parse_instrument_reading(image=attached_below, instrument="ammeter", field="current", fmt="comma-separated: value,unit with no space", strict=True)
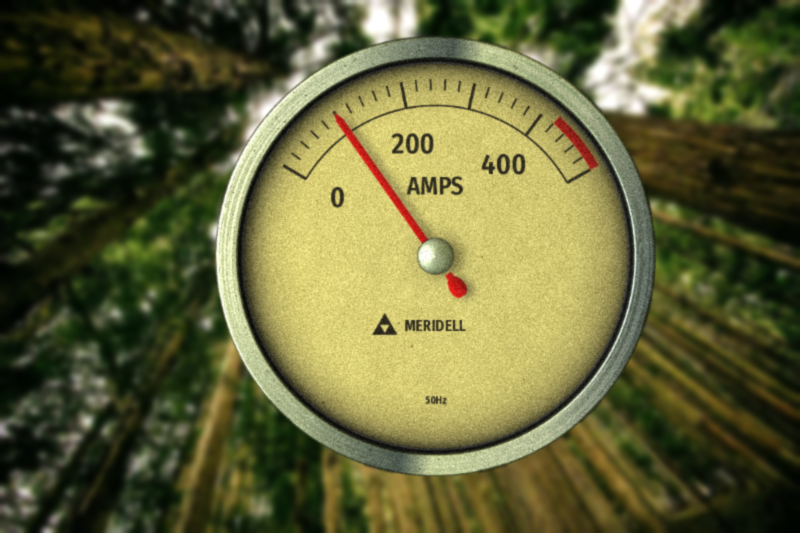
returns 100,A
